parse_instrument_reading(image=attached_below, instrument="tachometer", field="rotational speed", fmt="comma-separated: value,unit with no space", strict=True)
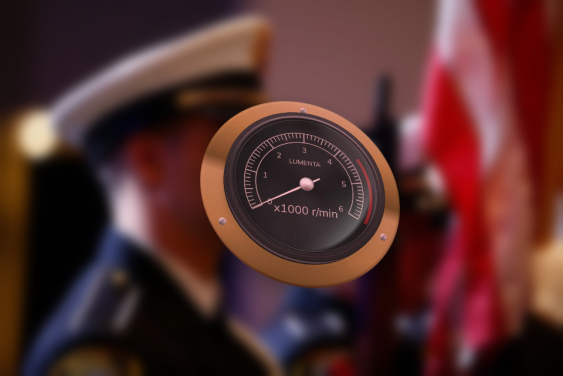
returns 0,rpm
